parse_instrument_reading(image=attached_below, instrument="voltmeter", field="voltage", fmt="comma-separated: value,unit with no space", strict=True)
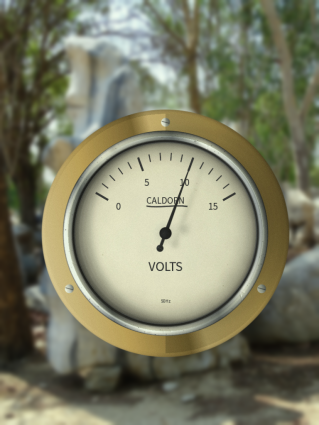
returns 10,V
